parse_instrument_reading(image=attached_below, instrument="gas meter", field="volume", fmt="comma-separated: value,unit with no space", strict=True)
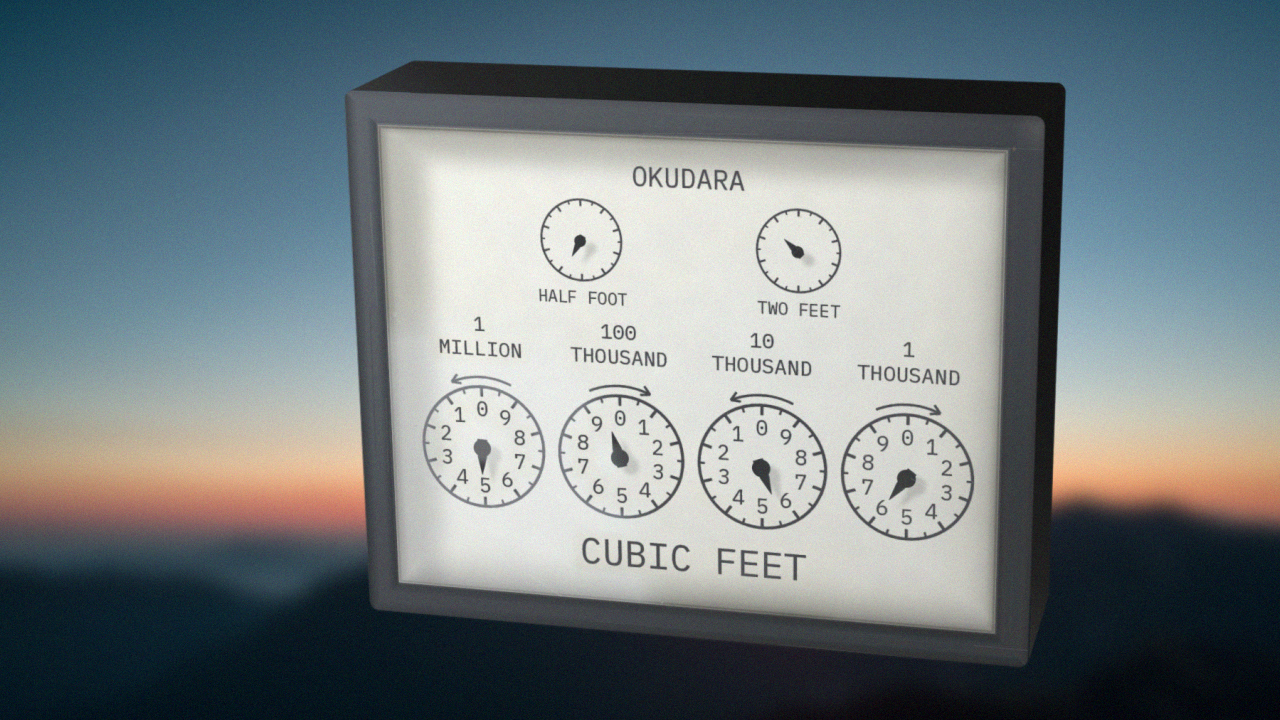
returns 495600,ft³
